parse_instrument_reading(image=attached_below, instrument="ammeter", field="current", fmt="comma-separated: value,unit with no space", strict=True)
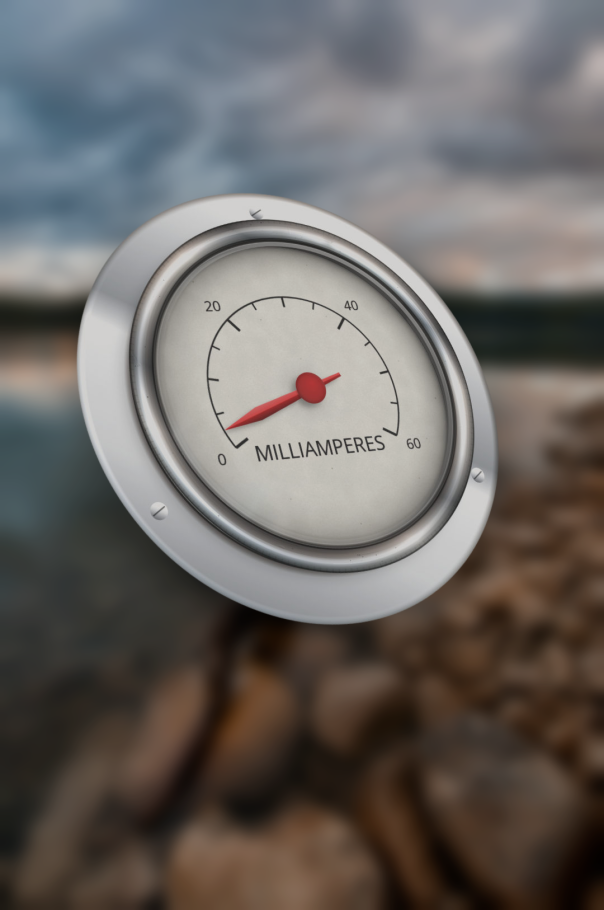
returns 2.5,mA
